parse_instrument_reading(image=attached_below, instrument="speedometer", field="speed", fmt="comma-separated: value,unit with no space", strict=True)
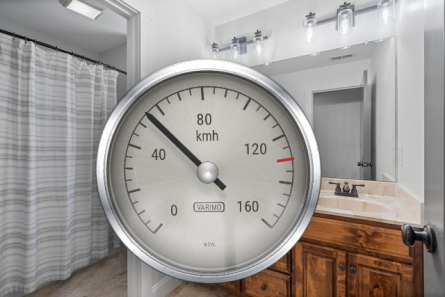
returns 55,km/h
